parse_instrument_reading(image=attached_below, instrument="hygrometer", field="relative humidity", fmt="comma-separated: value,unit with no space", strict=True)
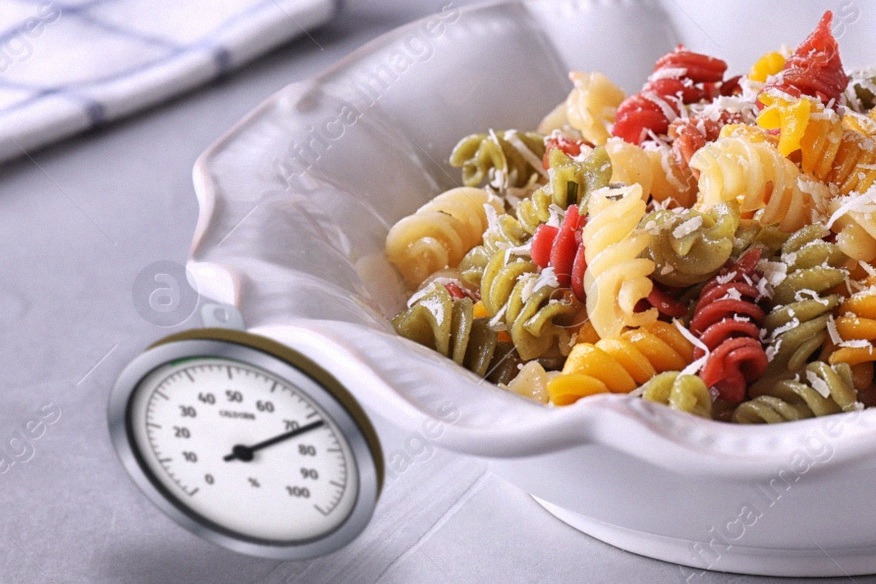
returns 72,%
